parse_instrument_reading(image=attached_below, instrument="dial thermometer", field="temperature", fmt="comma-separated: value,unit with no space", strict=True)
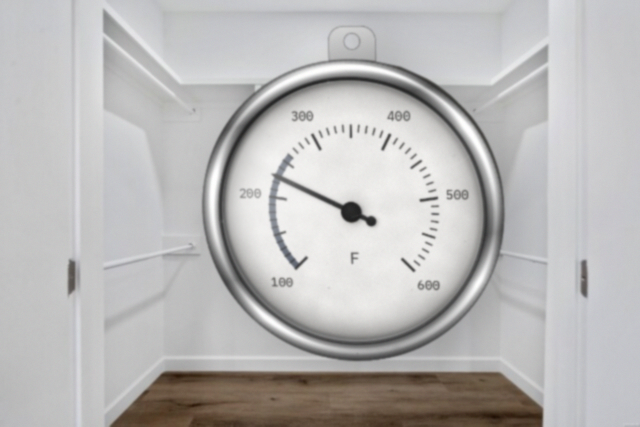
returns 230,°F
